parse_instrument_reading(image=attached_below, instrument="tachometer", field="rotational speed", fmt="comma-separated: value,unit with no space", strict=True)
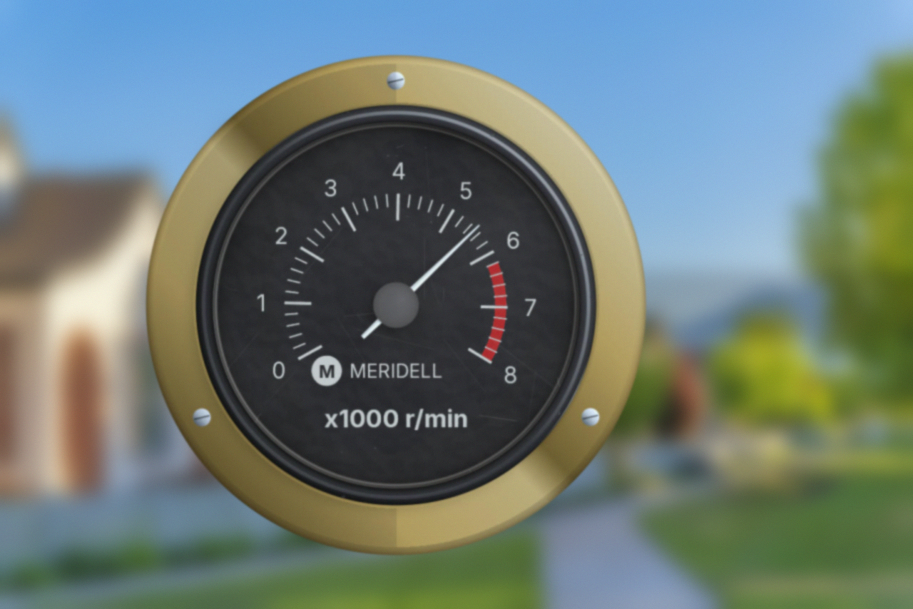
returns 5500,rpm
